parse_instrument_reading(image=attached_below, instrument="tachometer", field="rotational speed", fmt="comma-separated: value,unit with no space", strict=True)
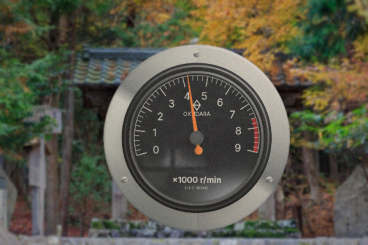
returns 4200,rpm
